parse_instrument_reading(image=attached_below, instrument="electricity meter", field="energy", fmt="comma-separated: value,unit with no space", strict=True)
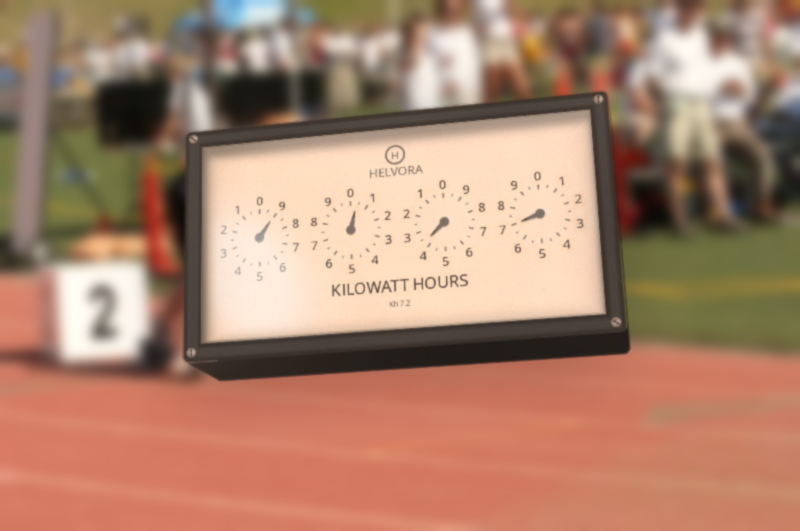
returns 9037,kWh
